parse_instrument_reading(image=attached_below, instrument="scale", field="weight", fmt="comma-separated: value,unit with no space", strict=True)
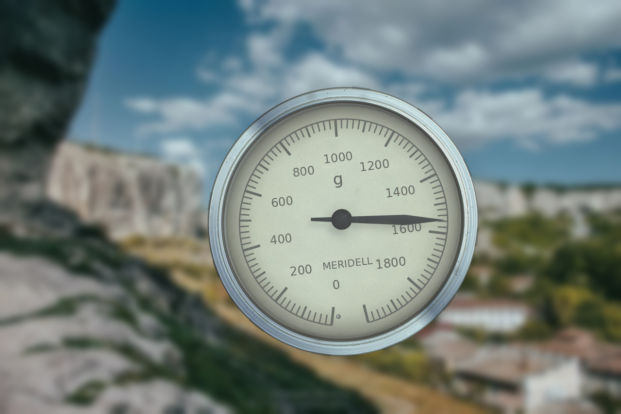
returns 1560,g
